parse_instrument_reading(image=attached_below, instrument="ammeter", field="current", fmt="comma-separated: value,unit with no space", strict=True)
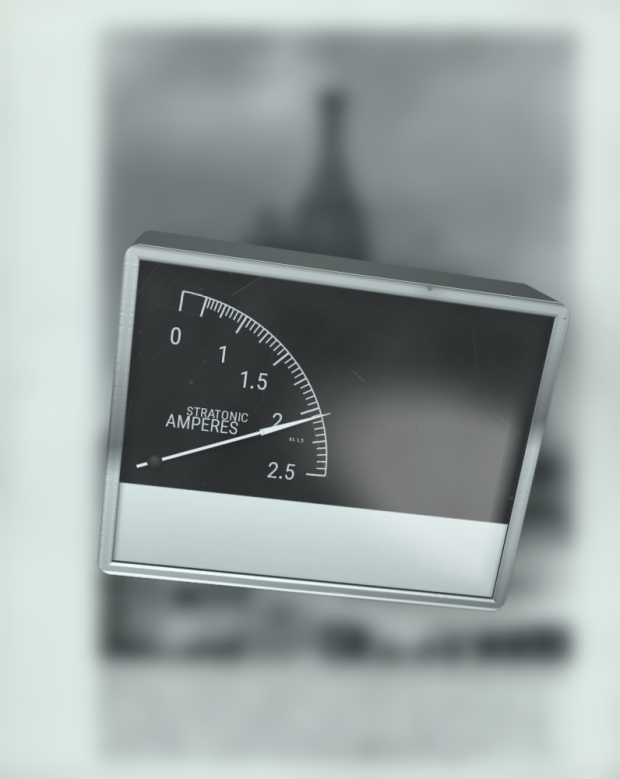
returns 2.05,A
